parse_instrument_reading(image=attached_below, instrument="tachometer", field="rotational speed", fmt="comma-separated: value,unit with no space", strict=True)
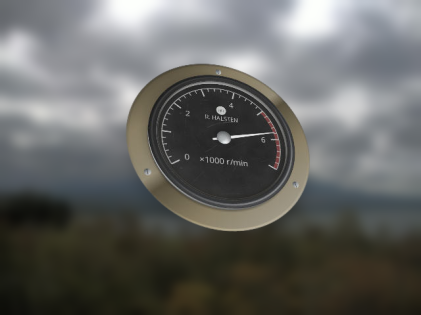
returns 5800,rpm
